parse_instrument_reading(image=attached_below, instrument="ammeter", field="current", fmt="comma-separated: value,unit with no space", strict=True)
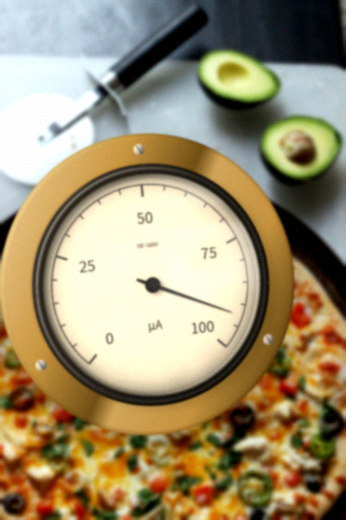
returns 92.5,µA
